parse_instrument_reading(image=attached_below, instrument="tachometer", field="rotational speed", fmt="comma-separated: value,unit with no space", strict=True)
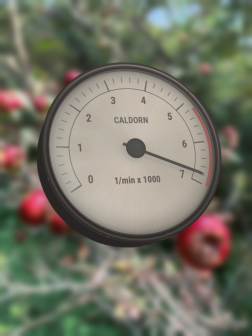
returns 6800,rpm
